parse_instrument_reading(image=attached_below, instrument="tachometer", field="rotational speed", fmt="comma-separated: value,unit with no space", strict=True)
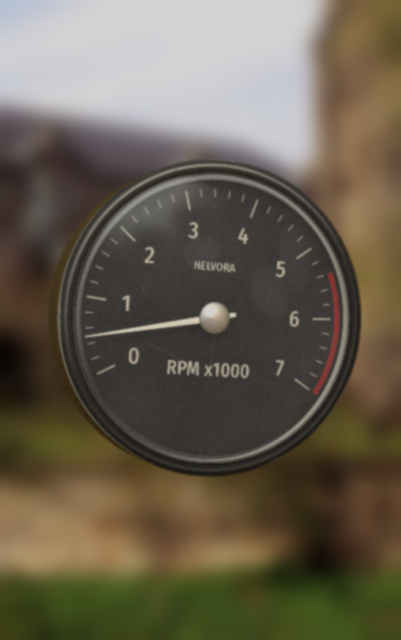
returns 500,rpm
